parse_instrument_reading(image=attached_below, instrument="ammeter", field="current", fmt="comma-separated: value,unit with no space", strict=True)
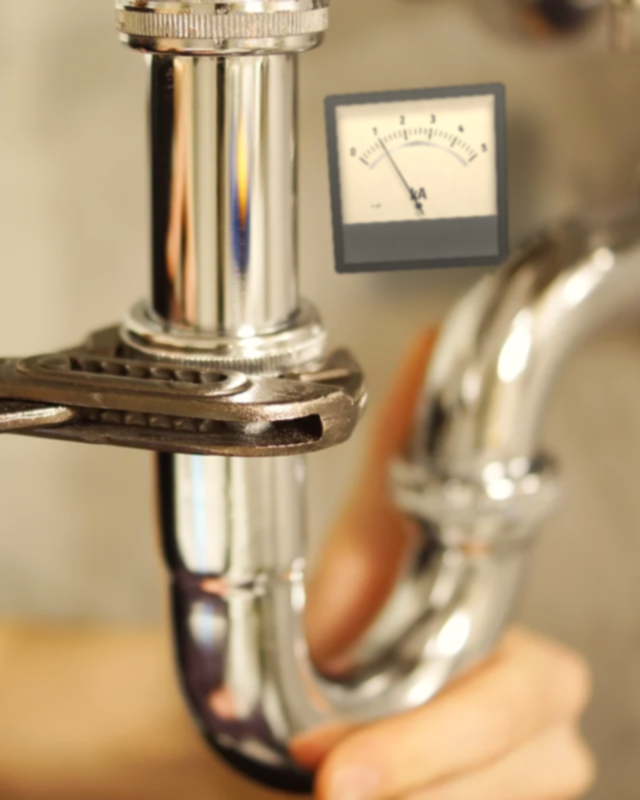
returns 1,kA
